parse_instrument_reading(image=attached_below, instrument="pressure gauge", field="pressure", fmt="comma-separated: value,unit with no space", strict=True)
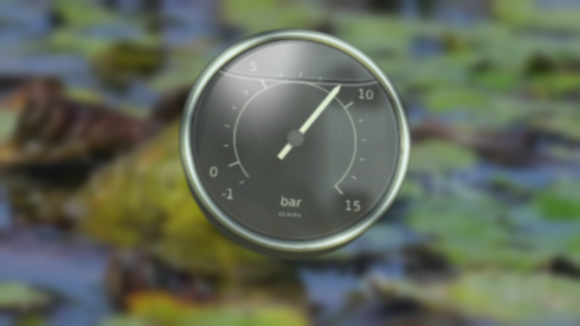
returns 9,bar
